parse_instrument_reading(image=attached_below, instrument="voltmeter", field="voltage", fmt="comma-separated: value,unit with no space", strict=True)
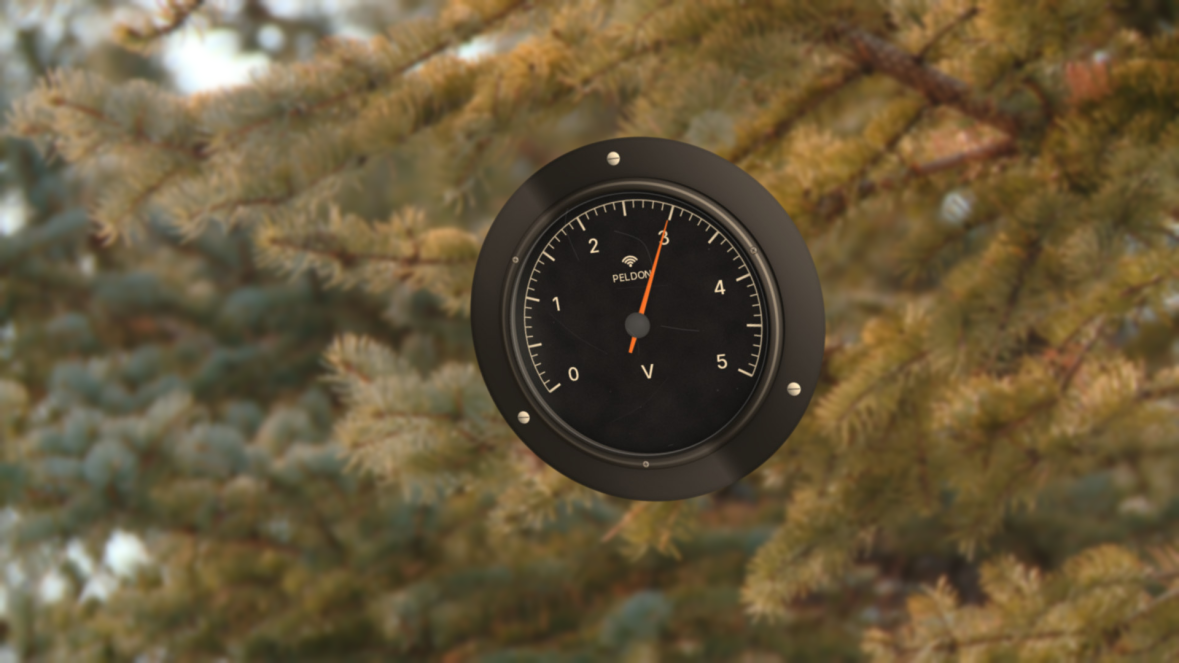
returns 3,V
